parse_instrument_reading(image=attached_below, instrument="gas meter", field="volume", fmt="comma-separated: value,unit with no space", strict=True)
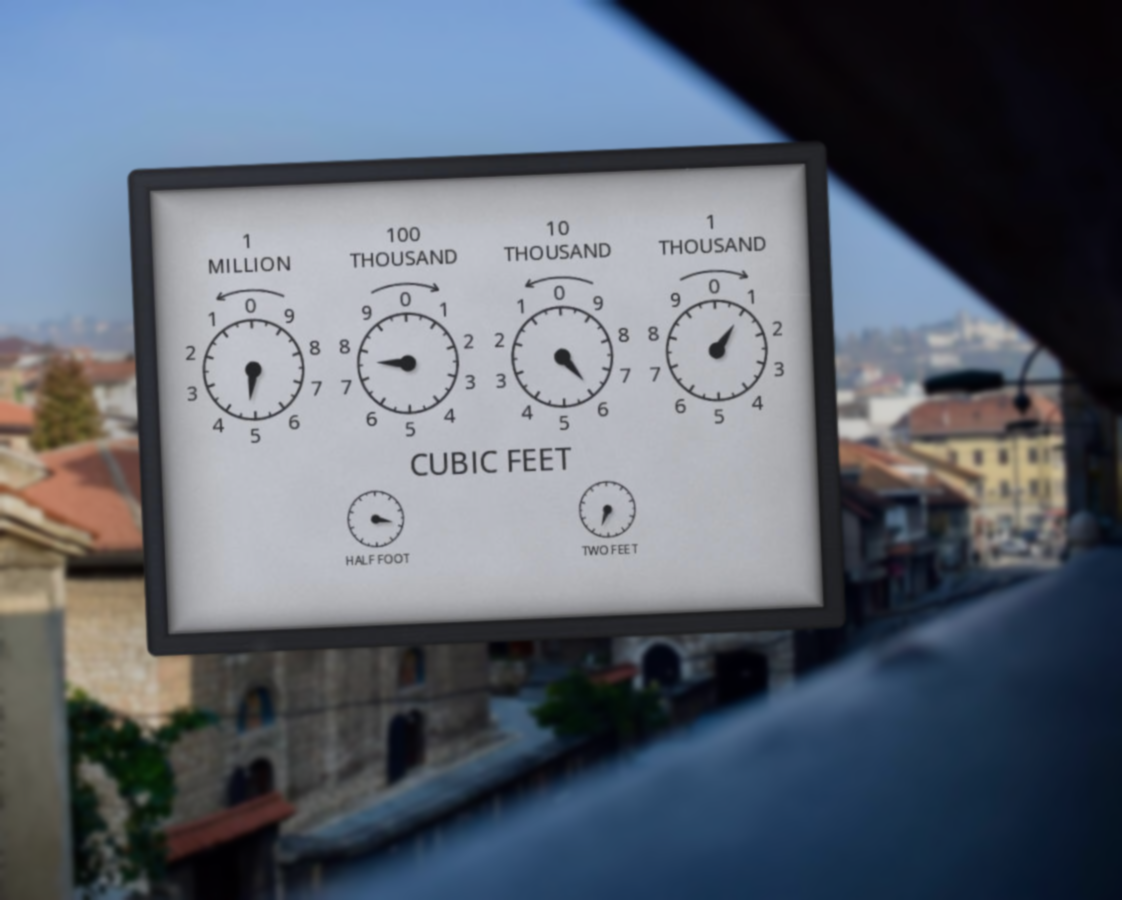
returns 476100,ft³
